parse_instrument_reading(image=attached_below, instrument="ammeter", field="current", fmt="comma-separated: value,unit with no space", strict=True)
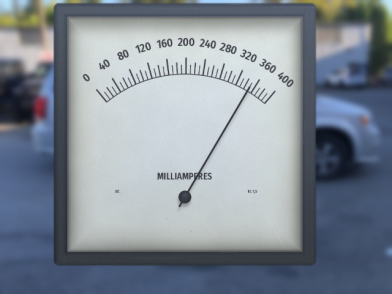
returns 350,mA
